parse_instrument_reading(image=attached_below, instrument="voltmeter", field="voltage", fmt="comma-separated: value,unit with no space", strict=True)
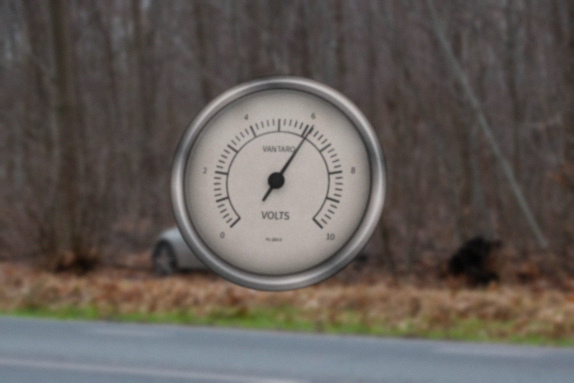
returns 6.2,V
